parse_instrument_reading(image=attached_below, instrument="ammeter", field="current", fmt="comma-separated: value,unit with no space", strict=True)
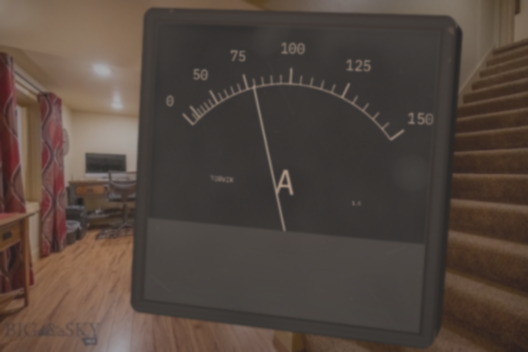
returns 80,A
